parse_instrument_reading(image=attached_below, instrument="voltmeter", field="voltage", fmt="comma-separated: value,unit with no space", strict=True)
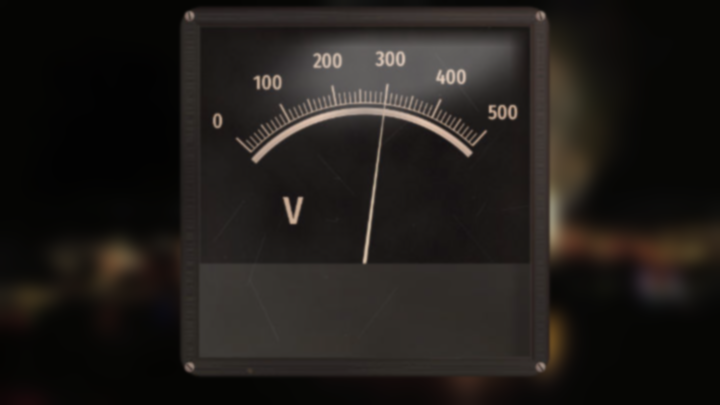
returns 300,V
